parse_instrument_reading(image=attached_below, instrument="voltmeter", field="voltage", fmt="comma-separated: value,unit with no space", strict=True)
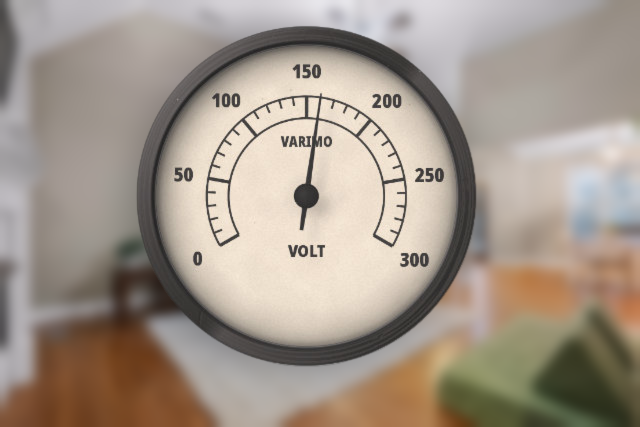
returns 160,V
